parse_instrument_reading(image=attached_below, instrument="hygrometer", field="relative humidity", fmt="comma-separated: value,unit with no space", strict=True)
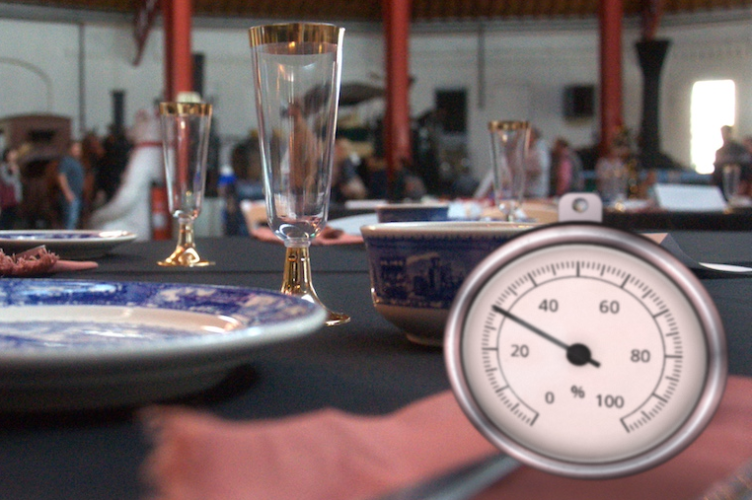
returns 30,%
